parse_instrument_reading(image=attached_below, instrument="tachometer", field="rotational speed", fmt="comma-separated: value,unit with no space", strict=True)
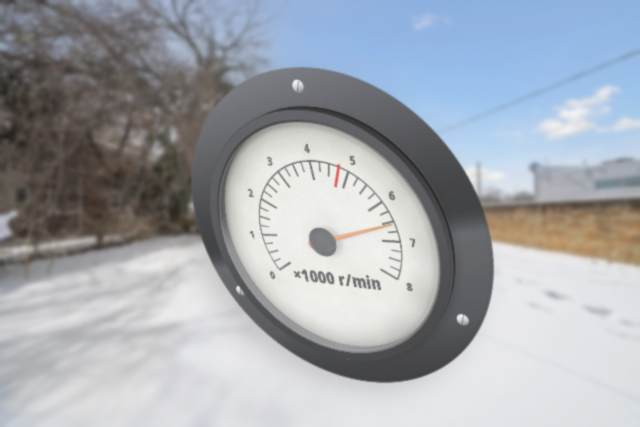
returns 6500,rpm
